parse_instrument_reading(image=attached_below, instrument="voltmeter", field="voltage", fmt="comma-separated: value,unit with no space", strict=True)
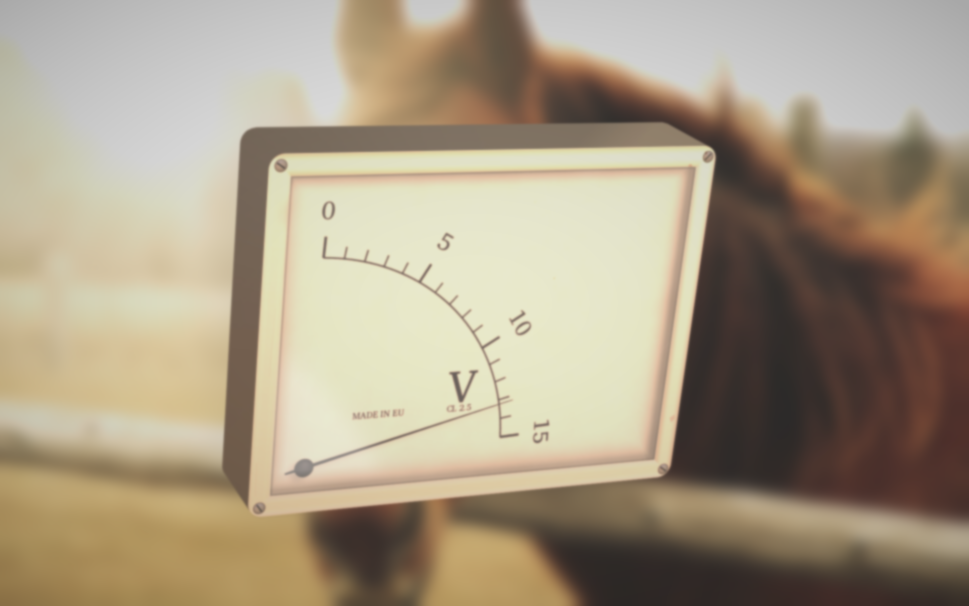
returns 13,V
